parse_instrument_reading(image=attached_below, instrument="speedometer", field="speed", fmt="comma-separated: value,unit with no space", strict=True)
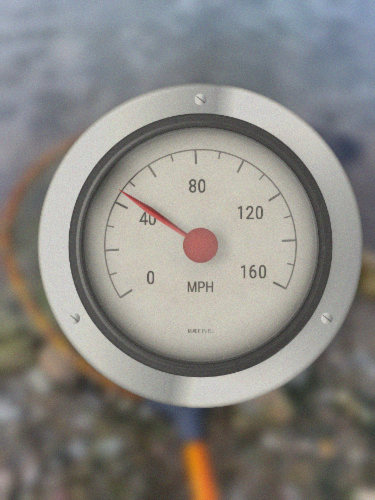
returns 45,mph
